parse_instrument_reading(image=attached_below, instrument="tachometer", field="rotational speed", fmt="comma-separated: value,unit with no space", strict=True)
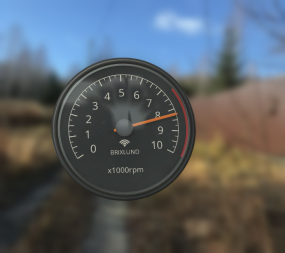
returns 8250,rpm
